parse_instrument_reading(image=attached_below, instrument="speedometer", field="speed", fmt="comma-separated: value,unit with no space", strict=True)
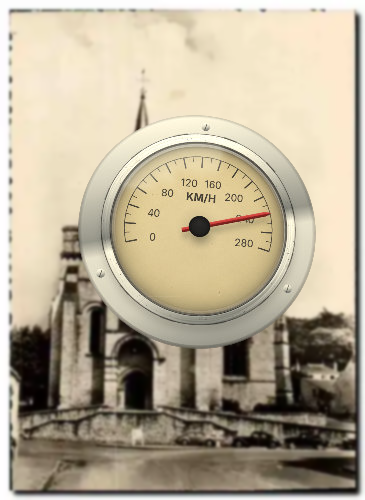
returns 240,km/h
